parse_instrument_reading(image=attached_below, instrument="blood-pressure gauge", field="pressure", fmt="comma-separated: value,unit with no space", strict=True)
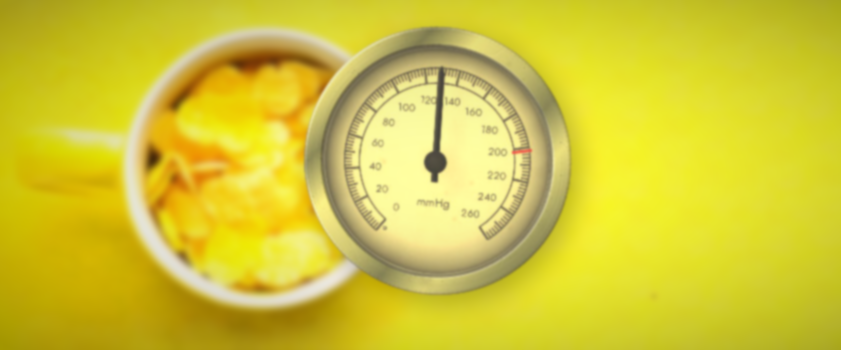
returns 130,mmHg
